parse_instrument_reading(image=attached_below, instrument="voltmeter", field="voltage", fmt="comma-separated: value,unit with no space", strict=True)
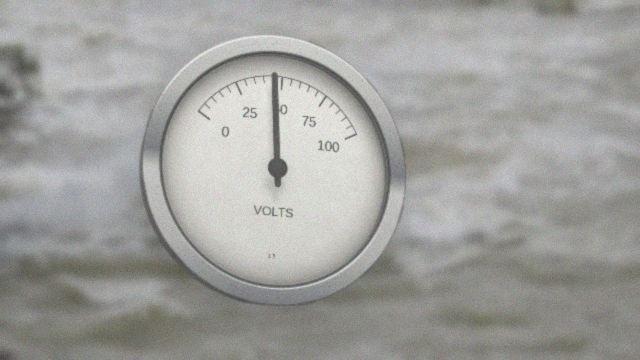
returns 45,V
